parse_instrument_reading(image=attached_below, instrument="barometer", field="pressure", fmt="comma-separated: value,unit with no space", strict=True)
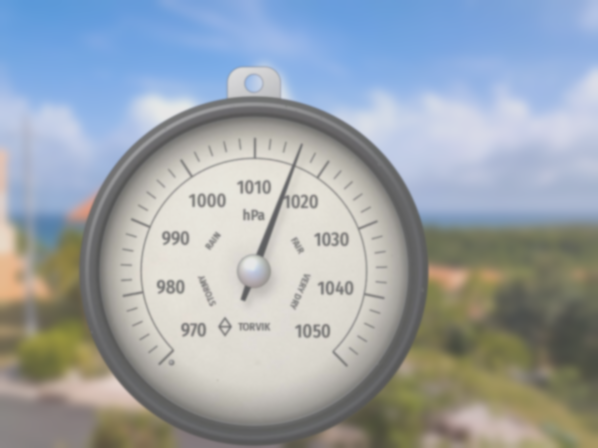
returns 1016,hPa
